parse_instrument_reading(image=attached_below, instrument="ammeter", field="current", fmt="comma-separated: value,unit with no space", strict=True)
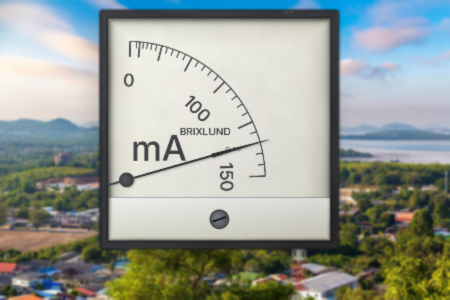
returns 135,mA
